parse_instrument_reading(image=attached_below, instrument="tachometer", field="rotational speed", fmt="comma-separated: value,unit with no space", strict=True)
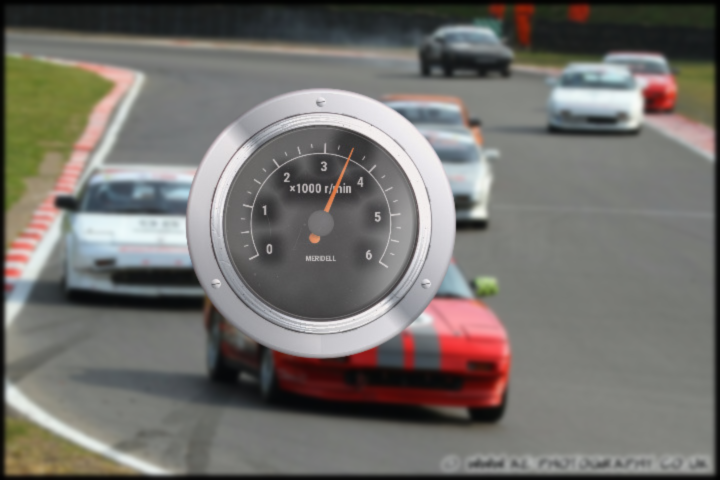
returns 3500,rpm
